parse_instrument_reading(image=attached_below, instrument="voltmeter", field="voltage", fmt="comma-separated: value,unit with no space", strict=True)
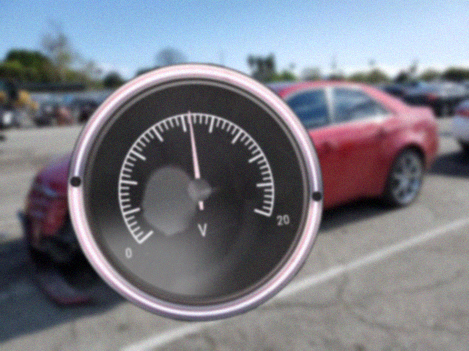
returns 10.4,V
